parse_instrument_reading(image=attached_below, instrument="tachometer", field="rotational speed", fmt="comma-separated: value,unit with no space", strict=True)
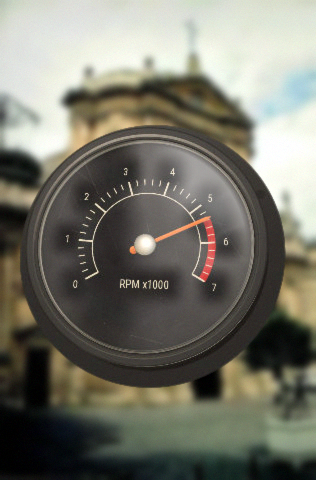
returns 5400,rpm
